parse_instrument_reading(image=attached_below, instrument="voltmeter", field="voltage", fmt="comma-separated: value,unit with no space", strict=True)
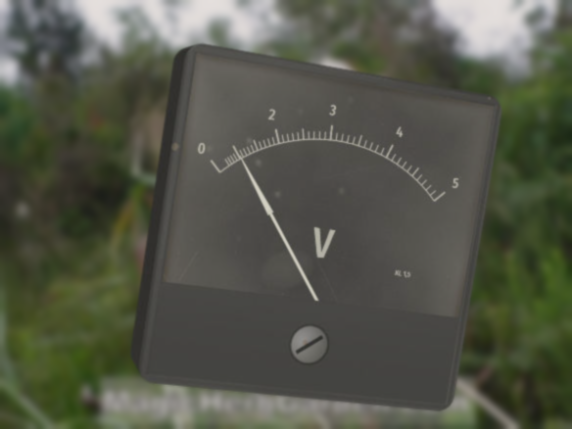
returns 1,V
